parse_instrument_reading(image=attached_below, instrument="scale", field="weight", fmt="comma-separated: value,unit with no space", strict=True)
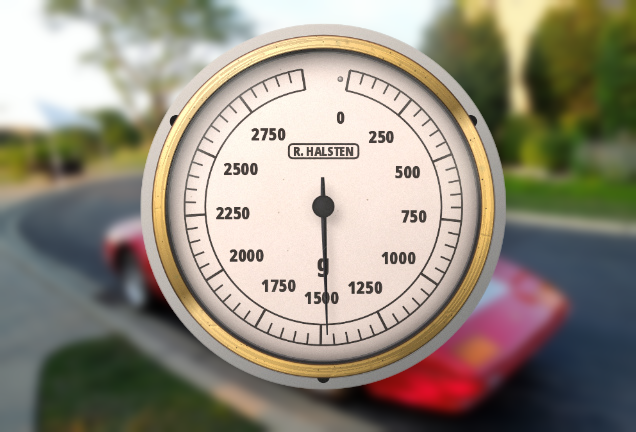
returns 1475,g
